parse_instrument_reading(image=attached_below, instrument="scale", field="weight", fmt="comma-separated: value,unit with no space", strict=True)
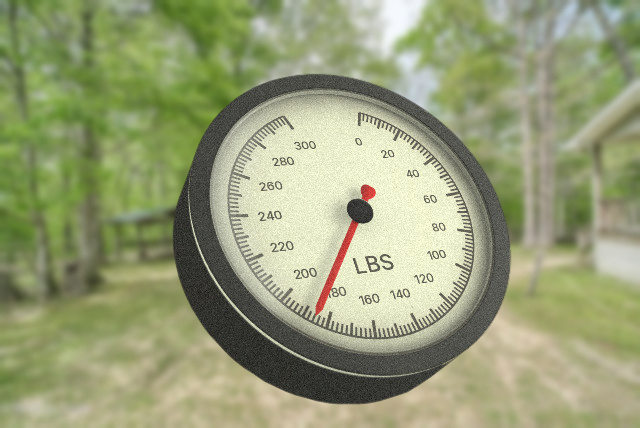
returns 186,lb
